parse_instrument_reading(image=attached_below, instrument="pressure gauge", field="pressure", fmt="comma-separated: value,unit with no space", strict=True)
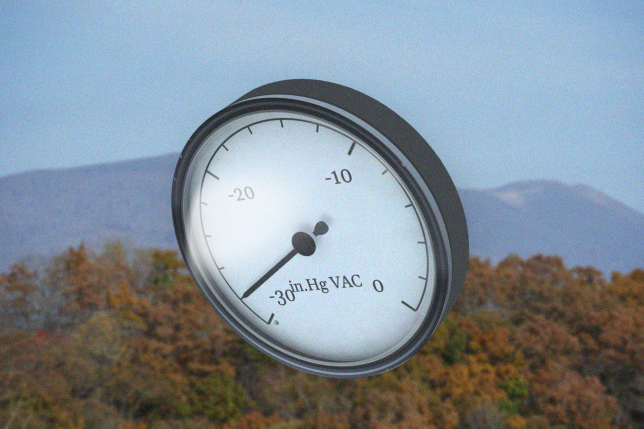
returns -28,inHg
